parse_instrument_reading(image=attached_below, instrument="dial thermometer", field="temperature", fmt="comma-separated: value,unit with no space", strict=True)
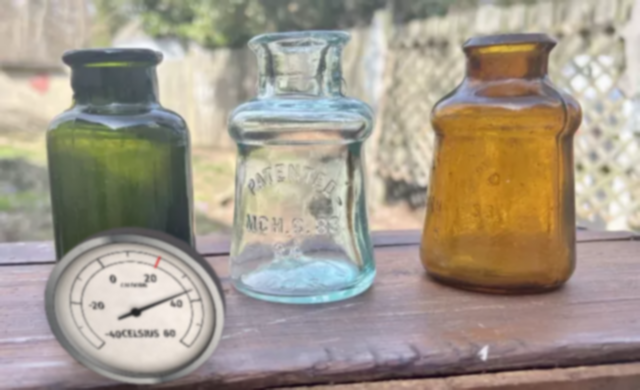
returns 35,°C
